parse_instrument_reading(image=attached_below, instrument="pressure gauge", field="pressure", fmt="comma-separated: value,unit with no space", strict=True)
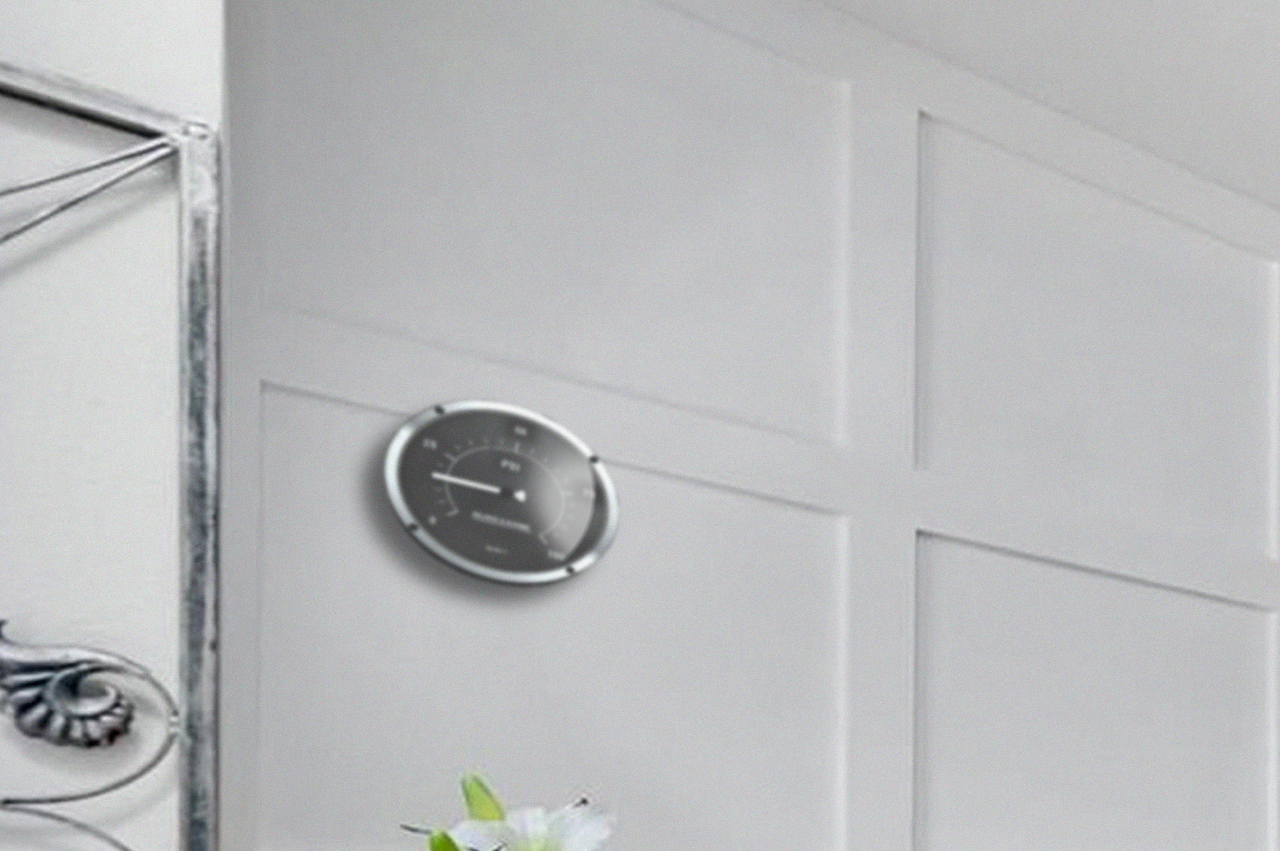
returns 15,psi
